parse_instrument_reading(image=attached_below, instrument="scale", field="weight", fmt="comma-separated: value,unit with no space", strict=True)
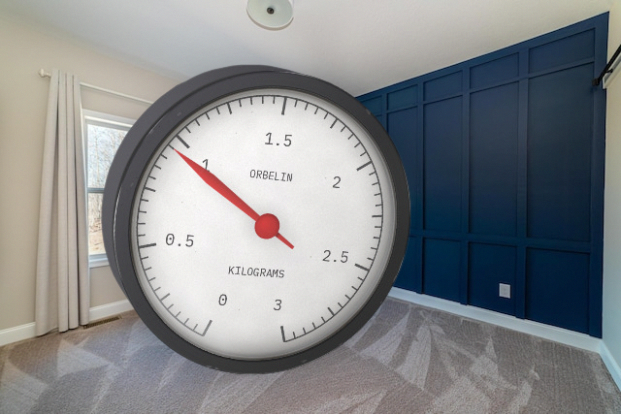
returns 0.95,kg
